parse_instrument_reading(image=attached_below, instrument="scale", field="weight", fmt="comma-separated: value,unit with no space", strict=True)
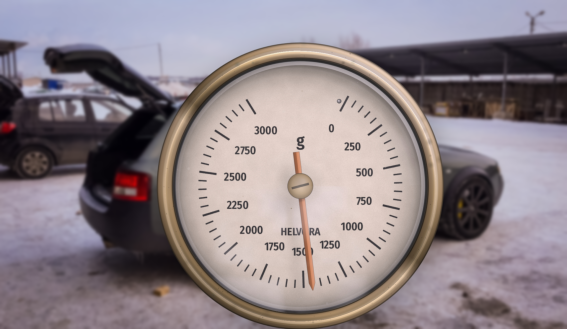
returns 1450,g
